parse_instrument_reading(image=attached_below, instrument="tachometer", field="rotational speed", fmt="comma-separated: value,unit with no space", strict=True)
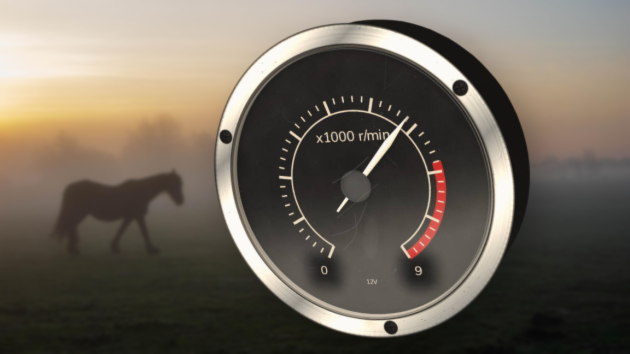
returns 5800,rpm
